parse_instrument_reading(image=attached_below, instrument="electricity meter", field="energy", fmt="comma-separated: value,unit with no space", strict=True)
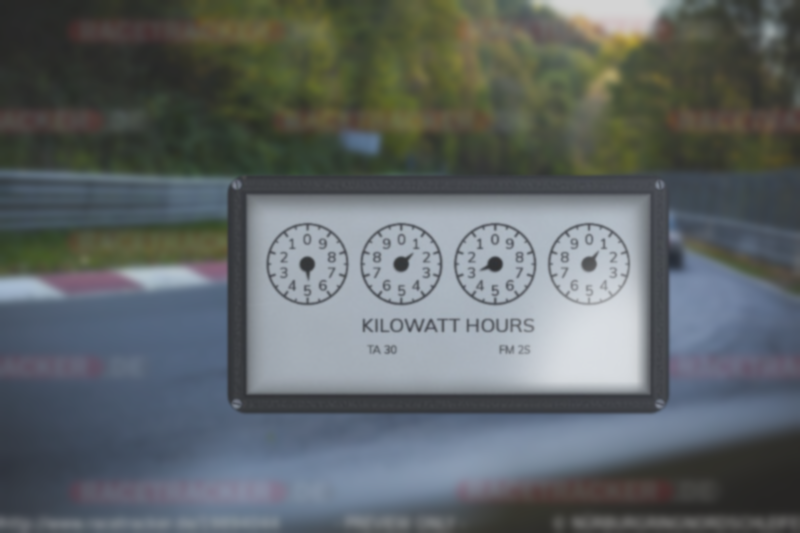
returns 5131,kWh
